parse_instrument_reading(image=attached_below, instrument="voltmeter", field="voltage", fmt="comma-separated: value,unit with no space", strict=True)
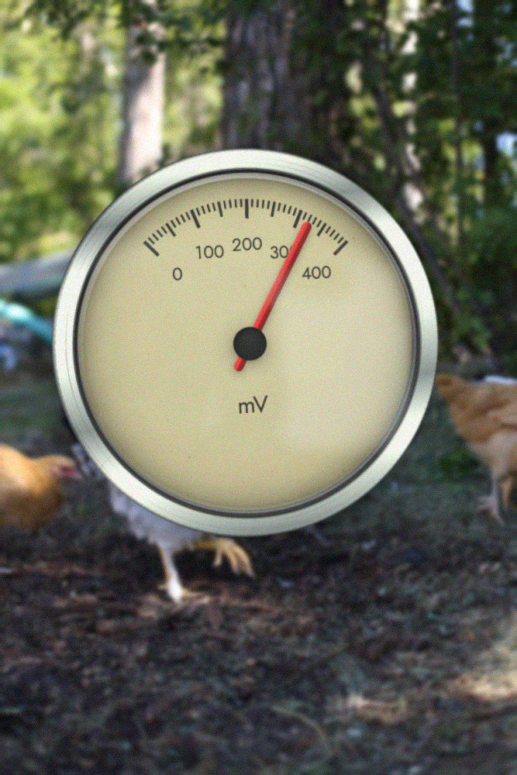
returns 320,mV
